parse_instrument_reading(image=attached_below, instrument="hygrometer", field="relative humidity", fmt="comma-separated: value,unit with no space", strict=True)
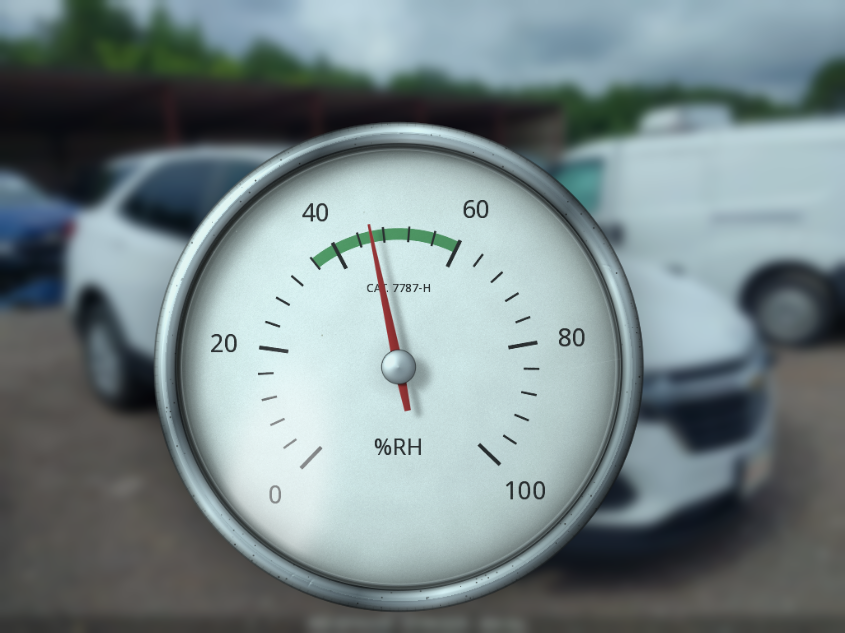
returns 46,%
